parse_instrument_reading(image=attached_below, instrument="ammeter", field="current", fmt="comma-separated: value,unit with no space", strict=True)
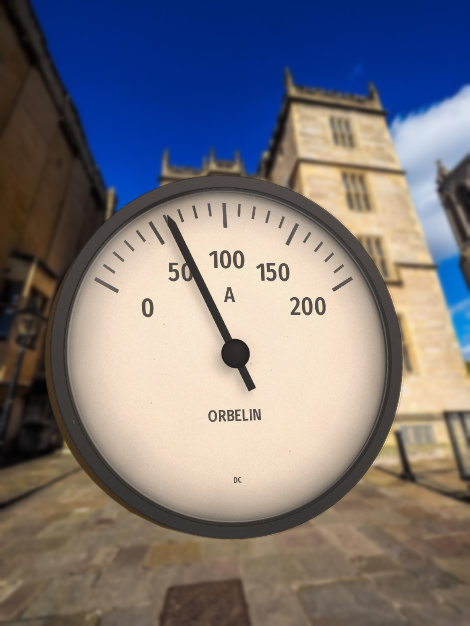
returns 60,A
